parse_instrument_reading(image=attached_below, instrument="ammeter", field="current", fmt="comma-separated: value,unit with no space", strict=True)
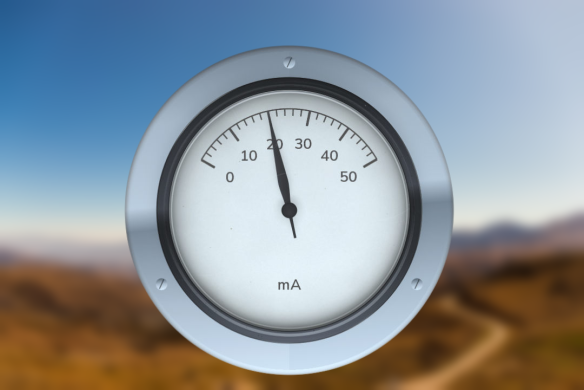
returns 20,mA
